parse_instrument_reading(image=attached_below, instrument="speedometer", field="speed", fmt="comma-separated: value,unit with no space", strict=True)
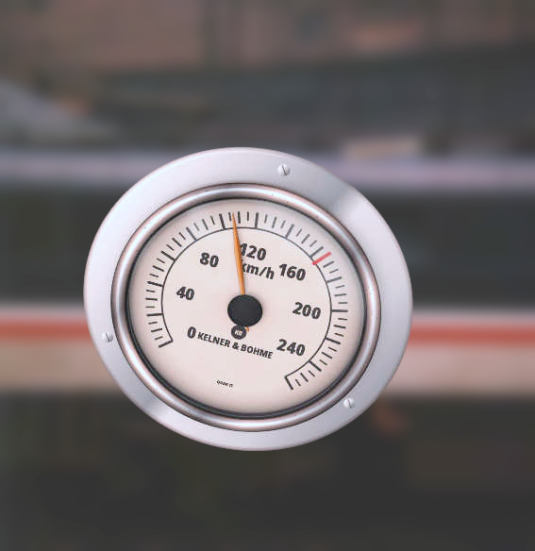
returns 107.5,km/h
